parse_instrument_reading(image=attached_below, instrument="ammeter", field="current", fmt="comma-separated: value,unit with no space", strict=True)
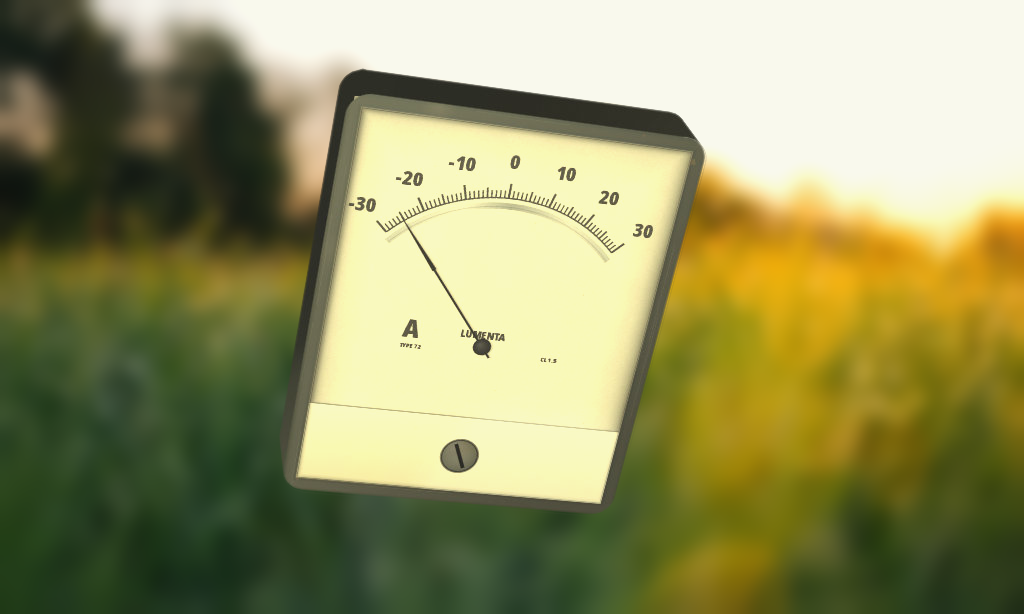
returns -25,A
